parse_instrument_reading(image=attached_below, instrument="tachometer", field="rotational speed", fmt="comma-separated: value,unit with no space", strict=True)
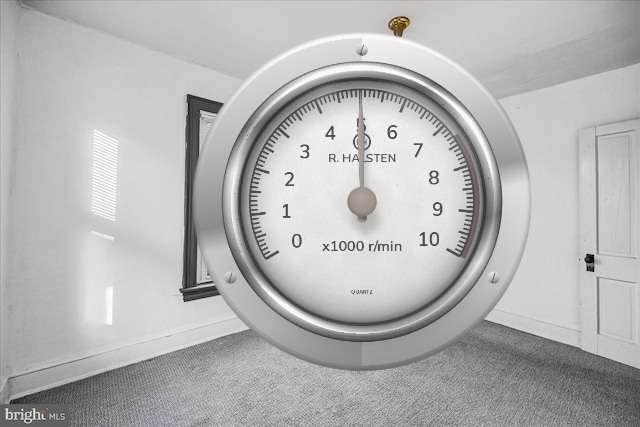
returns 5000,rpm
